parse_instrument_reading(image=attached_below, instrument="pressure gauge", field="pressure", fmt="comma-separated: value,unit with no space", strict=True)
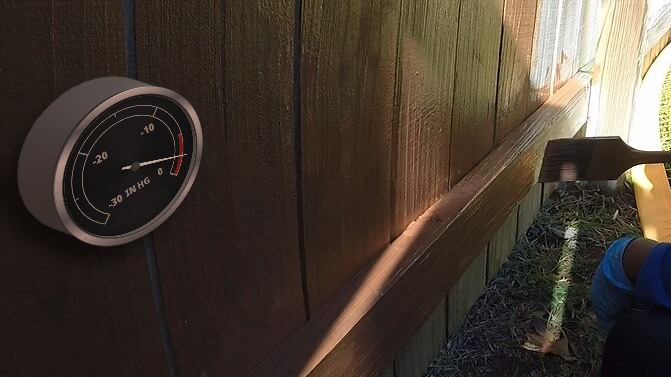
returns -2.5,inHg
